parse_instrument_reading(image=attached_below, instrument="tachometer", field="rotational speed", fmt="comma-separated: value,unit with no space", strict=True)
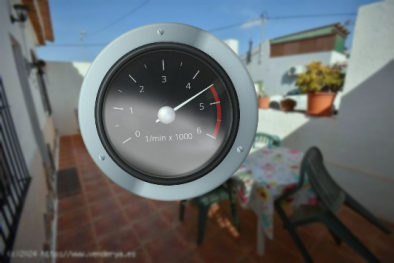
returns 4500,rpm
